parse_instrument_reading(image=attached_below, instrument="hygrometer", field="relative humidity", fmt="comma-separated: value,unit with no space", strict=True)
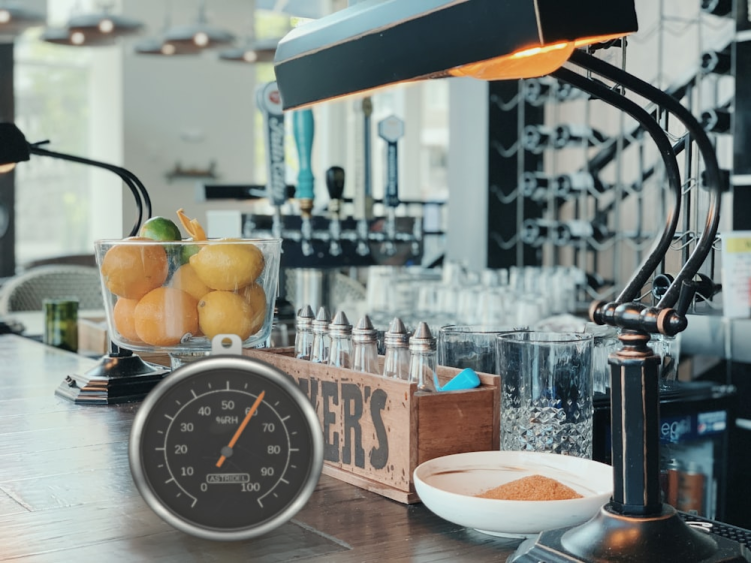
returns 60,%
